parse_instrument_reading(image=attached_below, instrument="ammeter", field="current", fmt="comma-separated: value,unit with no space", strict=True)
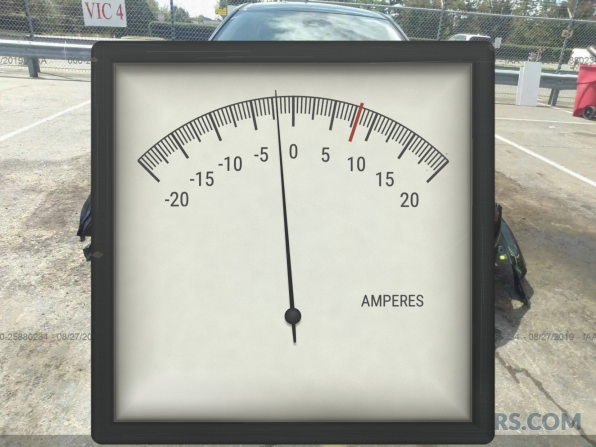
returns -2,A
